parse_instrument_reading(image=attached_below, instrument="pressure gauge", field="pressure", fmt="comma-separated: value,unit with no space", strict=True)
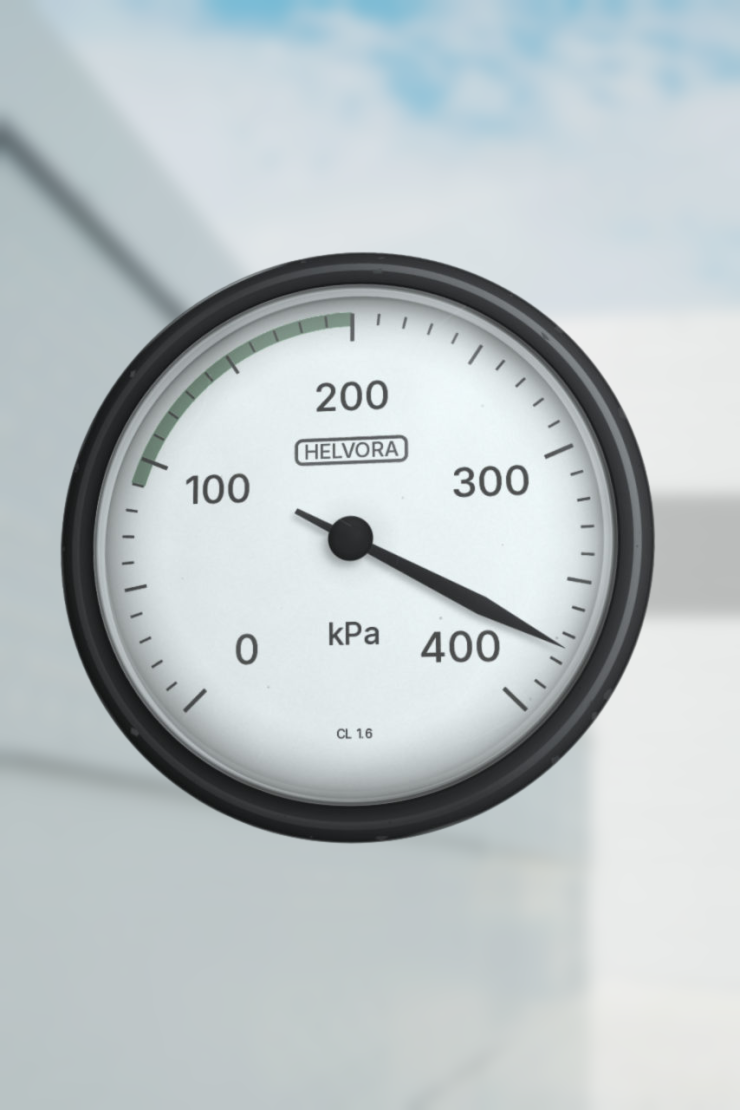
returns 375,kPa
